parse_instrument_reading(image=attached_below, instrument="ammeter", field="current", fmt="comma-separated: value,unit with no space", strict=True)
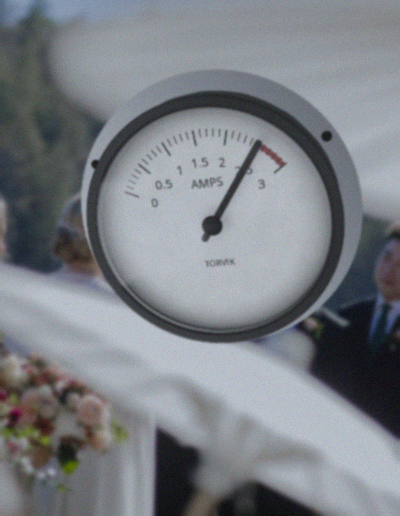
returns 2.5,A
